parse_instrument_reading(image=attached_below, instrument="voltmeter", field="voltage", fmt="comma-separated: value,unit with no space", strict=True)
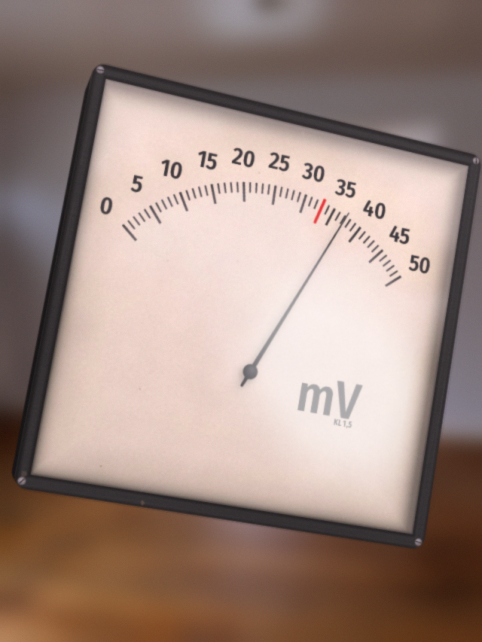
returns 37,mV
